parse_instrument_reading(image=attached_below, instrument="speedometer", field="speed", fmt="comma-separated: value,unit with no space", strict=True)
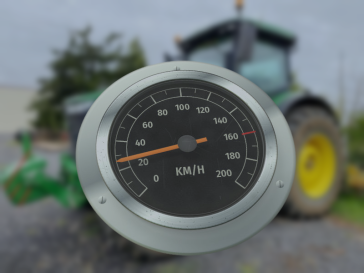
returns 25,km/h
